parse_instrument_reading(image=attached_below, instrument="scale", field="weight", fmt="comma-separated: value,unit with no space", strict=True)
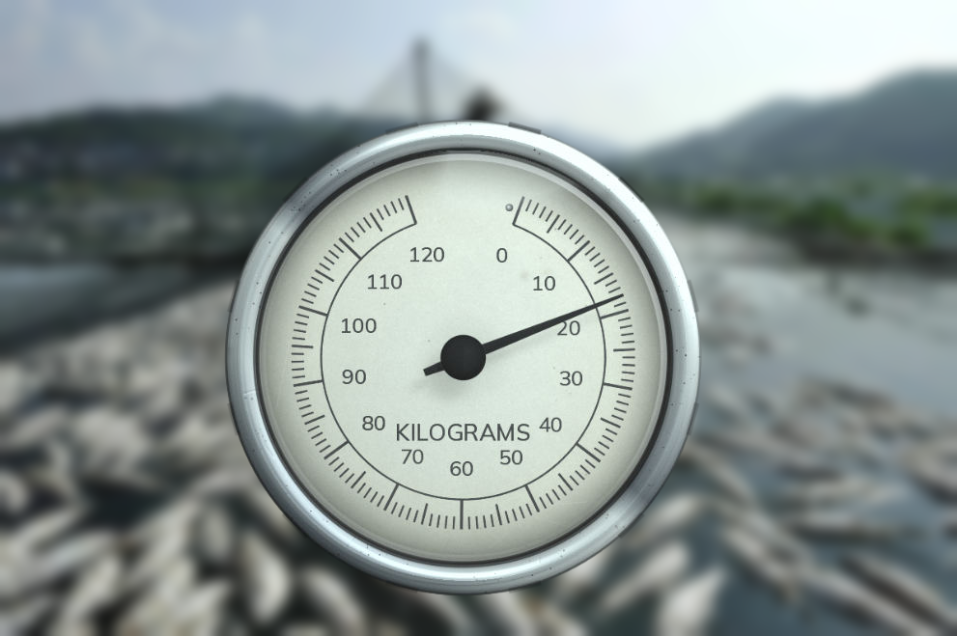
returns 18,kg
